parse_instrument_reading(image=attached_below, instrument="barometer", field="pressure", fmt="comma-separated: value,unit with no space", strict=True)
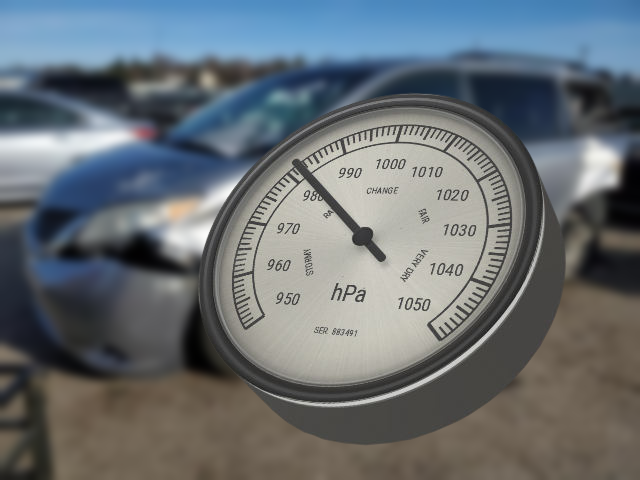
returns 982,hPa
